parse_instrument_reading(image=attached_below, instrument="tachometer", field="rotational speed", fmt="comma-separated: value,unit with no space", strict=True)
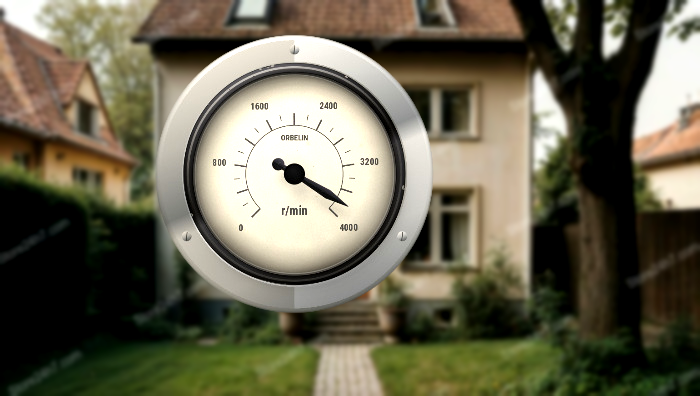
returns 3800,rpm
